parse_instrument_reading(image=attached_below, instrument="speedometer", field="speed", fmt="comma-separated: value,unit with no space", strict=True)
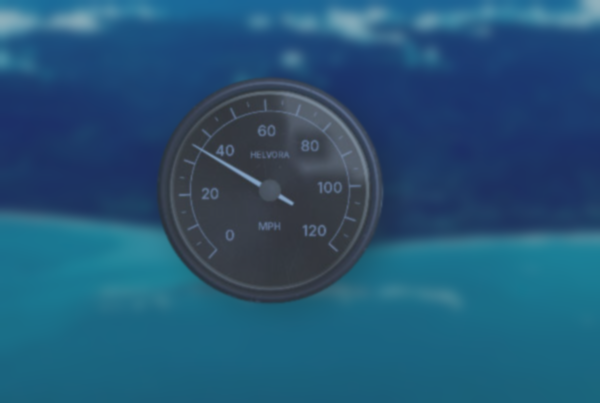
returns 35,mph
